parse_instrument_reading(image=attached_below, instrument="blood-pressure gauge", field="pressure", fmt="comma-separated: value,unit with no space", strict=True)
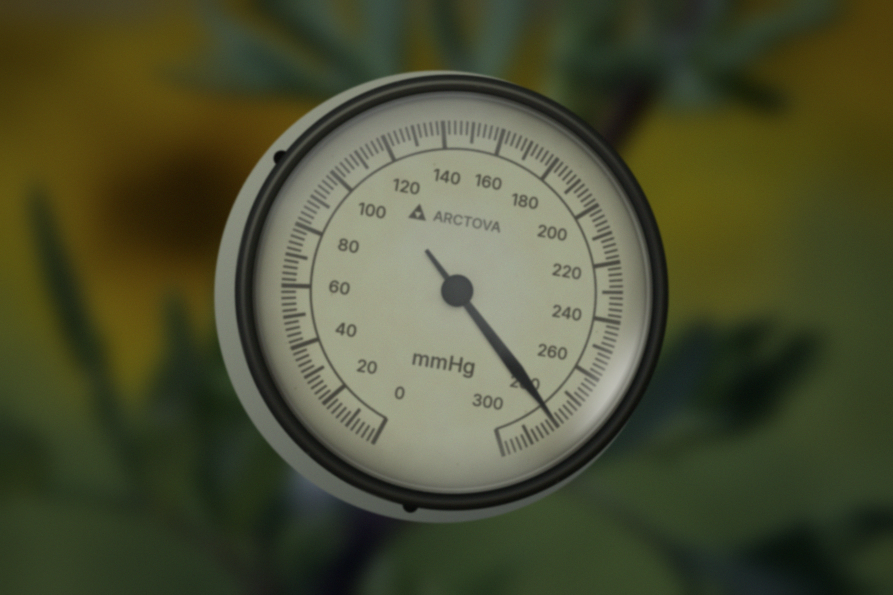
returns 280,mmHg
